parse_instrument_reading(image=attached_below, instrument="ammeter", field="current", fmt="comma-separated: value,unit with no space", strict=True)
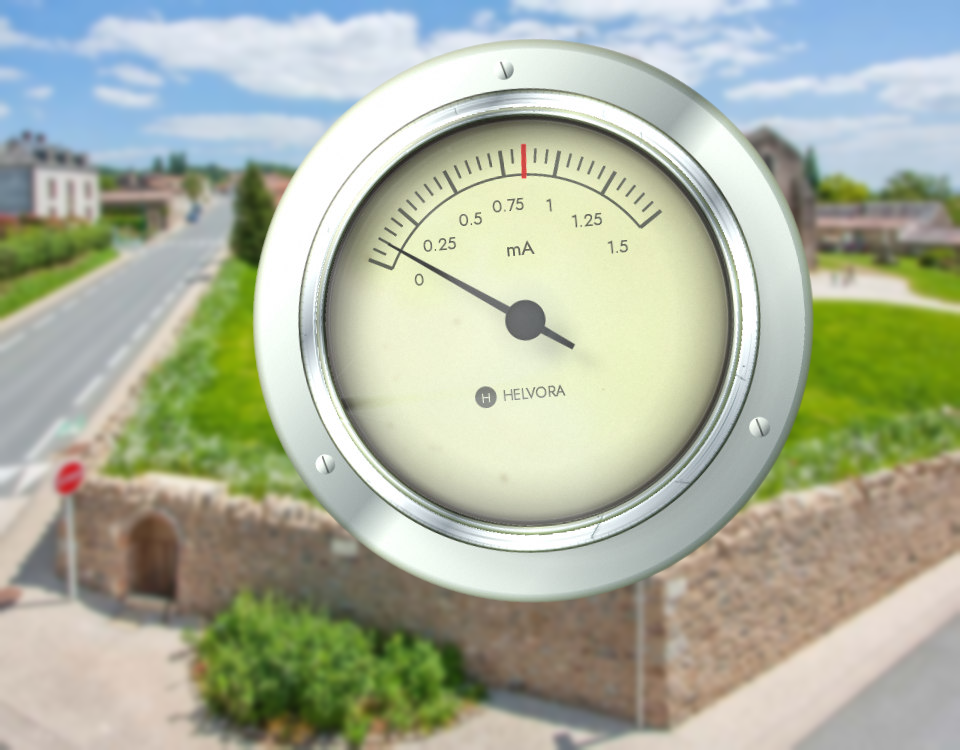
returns 0.1,mA
